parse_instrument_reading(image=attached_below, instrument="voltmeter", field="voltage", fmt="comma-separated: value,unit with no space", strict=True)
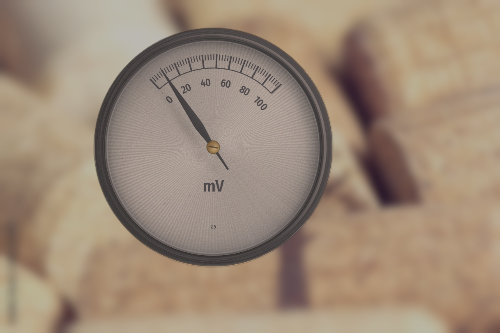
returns 10,mV
